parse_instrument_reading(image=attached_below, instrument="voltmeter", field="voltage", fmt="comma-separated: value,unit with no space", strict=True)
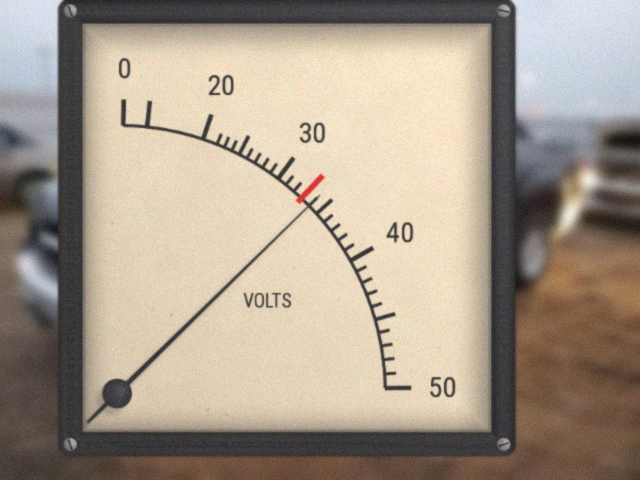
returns 34,V
